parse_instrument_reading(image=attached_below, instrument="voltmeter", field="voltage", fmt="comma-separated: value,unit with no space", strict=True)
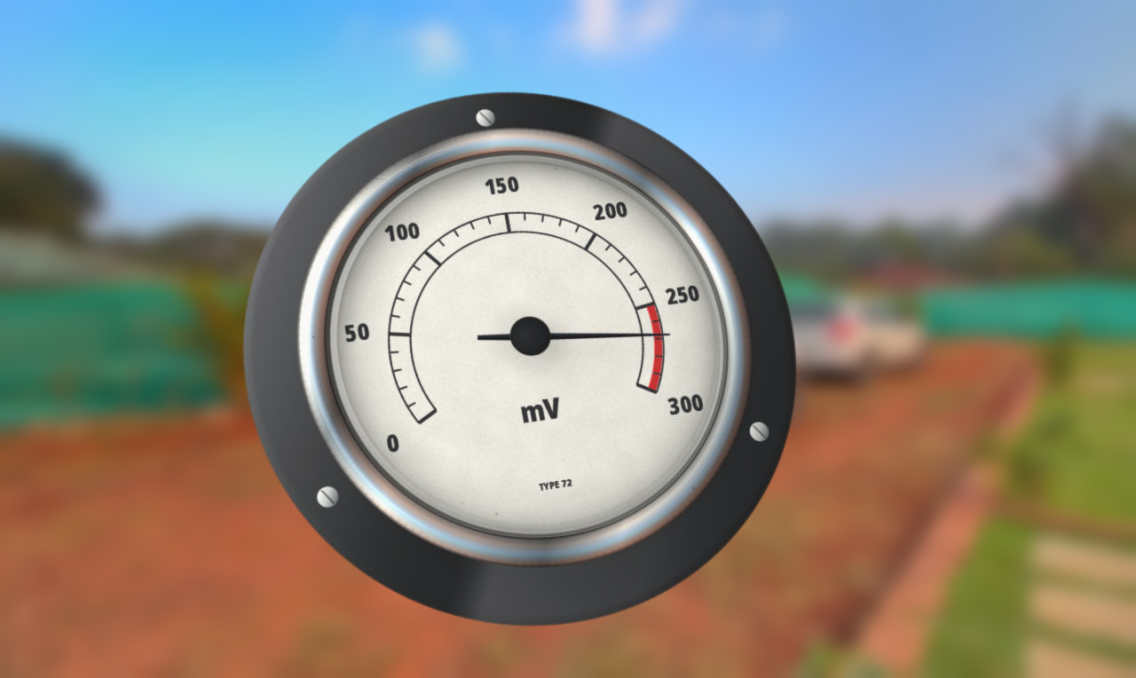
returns 270,mV
